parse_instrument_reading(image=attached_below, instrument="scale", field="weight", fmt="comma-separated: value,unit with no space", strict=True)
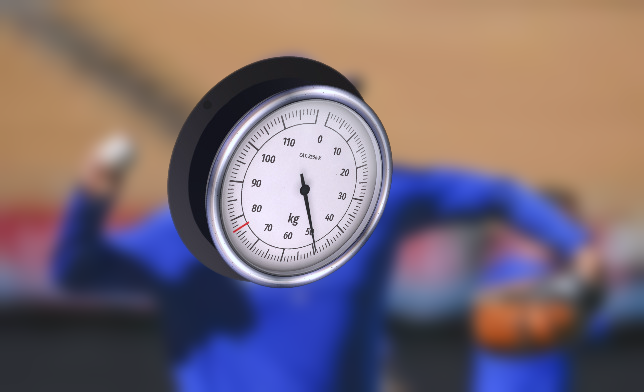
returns 50,kg
